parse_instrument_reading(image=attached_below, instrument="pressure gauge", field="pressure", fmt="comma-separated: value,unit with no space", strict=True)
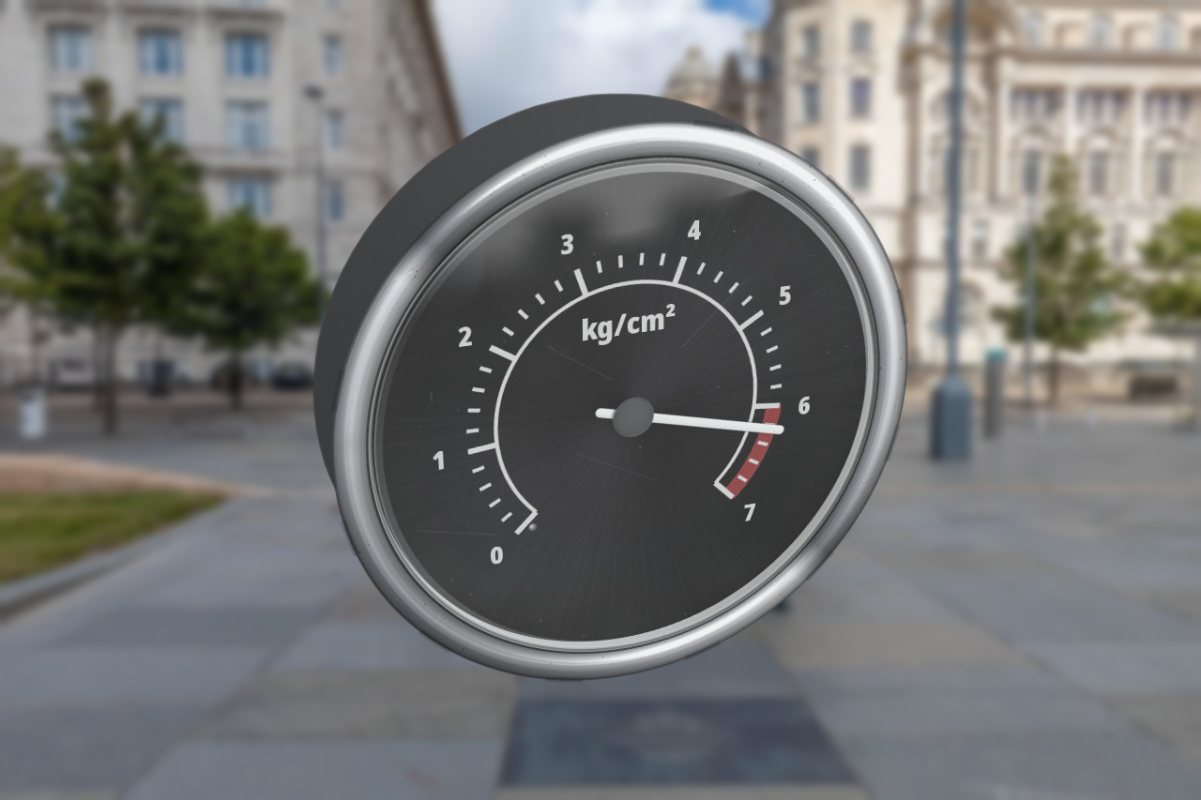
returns 6.2,kg/cm²
